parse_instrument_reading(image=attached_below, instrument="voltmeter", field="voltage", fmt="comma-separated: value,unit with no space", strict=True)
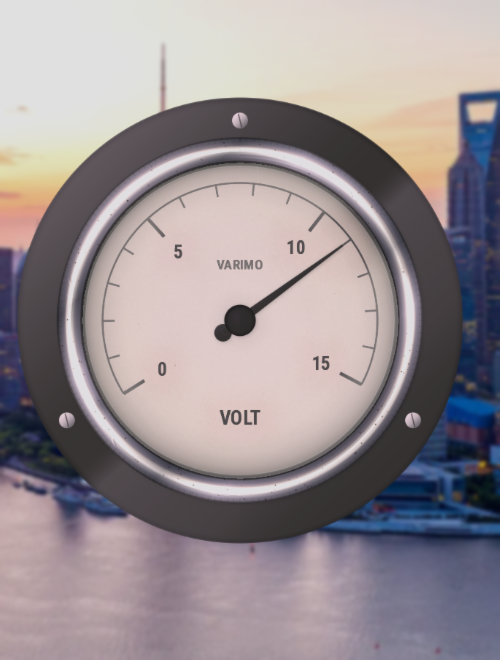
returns 11,V
